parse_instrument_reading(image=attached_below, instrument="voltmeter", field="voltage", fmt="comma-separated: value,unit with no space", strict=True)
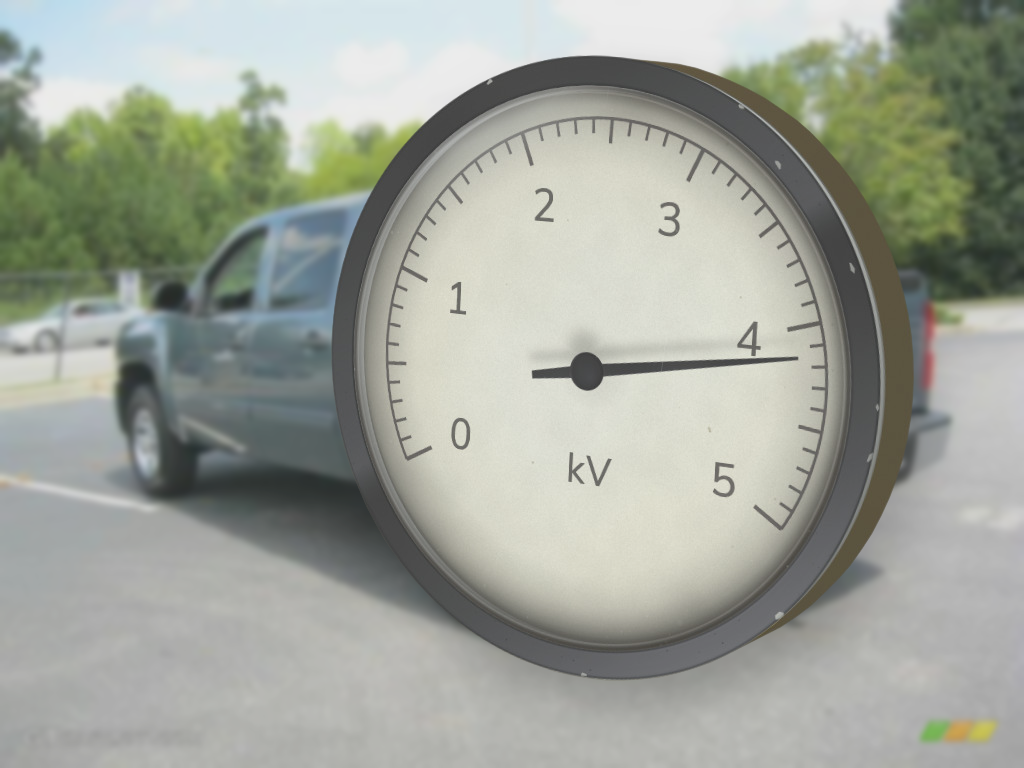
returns 4.15,kV
